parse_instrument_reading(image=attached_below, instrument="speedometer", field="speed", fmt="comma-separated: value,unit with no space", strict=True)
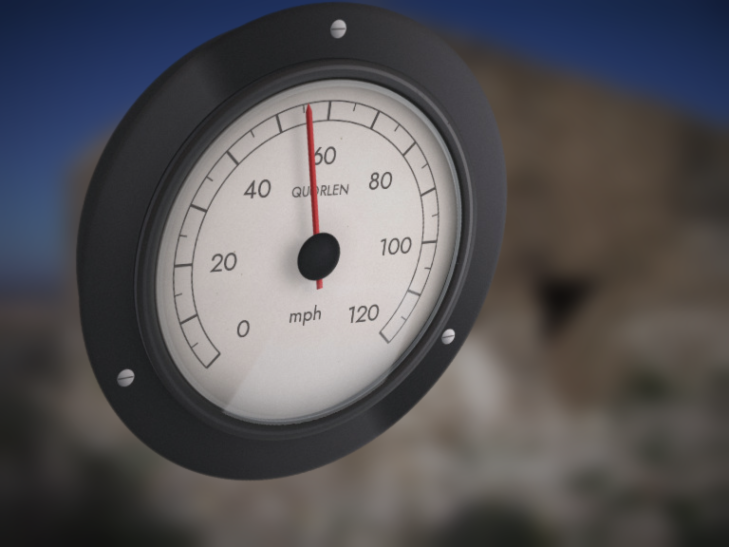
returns 55,mph
